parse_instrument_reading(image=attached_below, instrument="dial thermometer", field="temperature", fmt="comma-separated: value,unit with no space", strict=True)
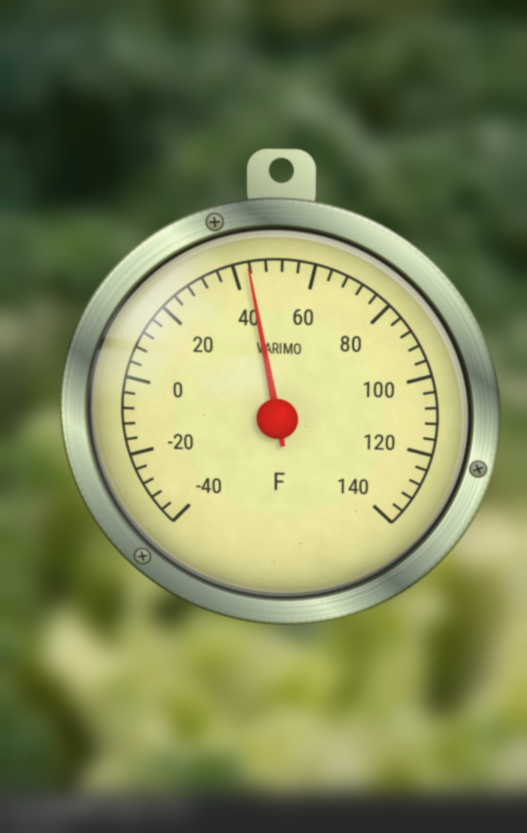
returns 44,°F
